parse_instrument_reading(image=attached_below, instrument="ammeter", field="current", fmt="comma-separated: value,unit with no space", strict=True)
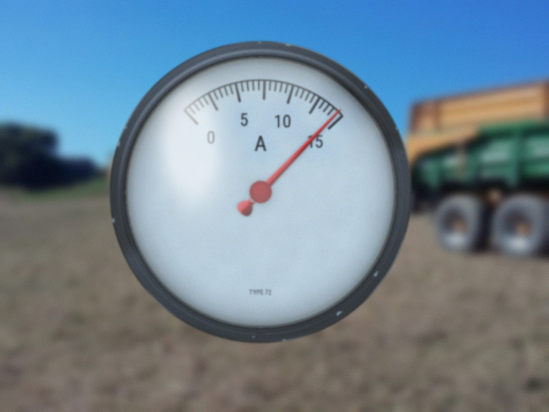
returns 14.5,A
